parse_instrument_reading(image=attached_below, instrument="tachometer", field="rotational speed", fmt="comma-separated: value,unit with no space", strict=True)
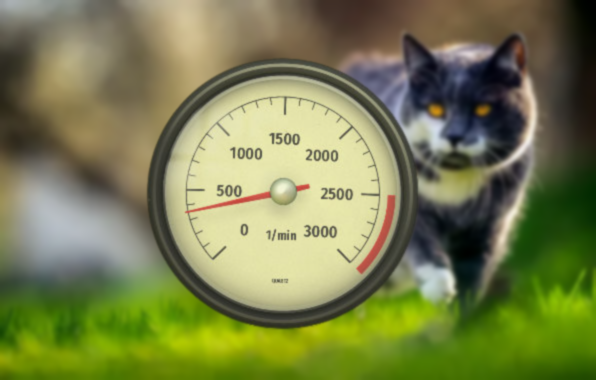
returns 350,rpm
